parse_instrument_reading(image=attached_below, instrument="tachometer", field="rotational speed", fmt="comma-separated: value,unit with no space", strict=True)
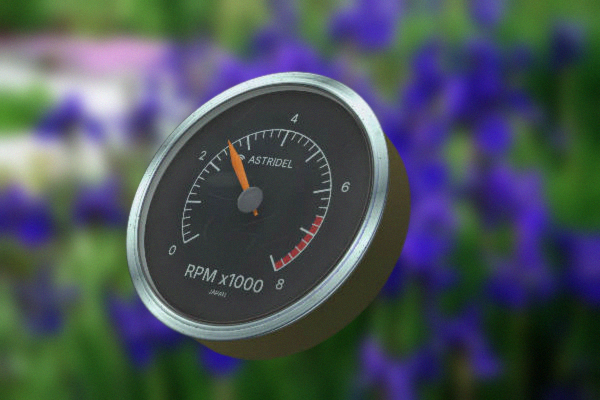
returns 2600,rpm
